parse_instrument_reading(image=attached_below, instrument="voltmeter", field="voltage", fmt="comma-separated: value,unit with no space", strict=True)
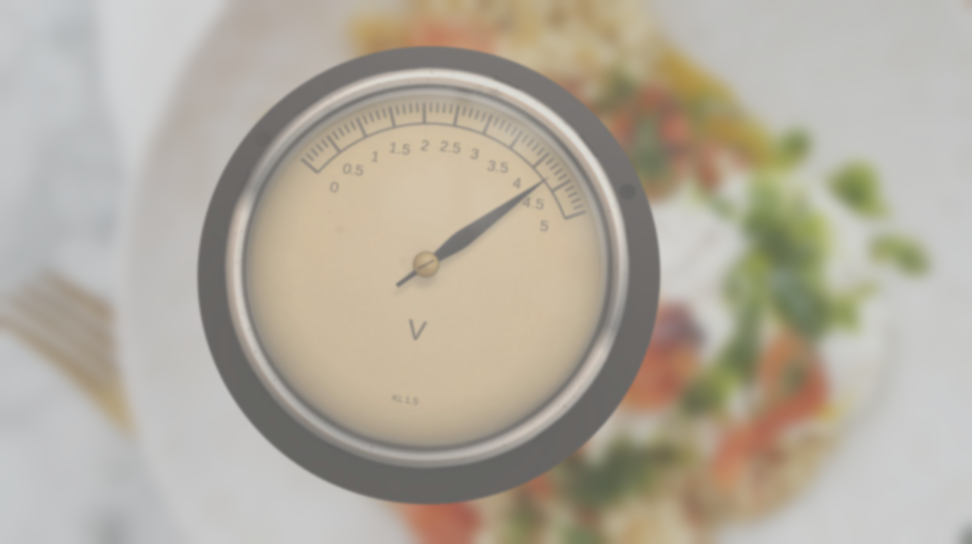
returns 4.3,V
